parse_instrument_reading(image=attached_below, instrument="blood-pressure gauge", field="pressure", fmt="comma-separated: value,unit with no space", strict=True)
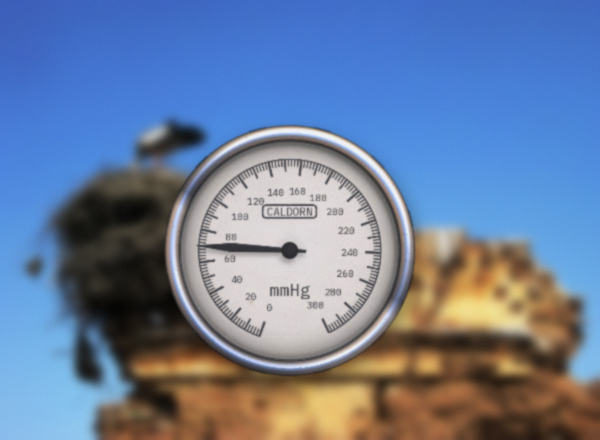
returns 70,mmHg
